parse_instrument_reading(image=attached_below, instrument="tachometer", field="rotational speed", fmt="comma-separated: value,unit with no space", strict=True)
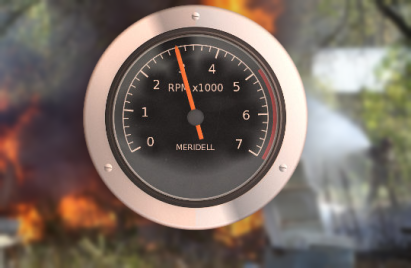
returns 3000,rpm
